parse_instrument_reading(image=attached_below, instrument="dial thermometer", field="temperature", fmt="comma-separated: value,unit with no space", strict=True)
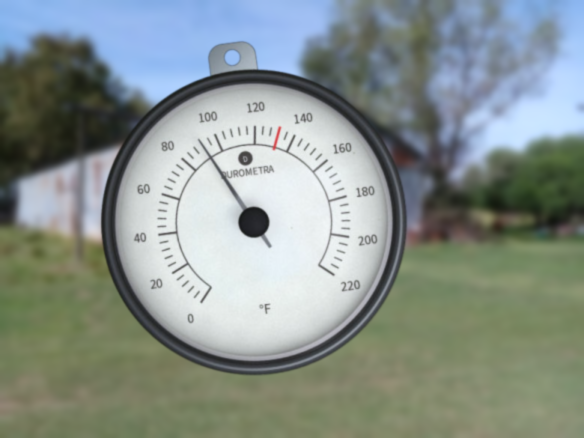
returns 92,°F
